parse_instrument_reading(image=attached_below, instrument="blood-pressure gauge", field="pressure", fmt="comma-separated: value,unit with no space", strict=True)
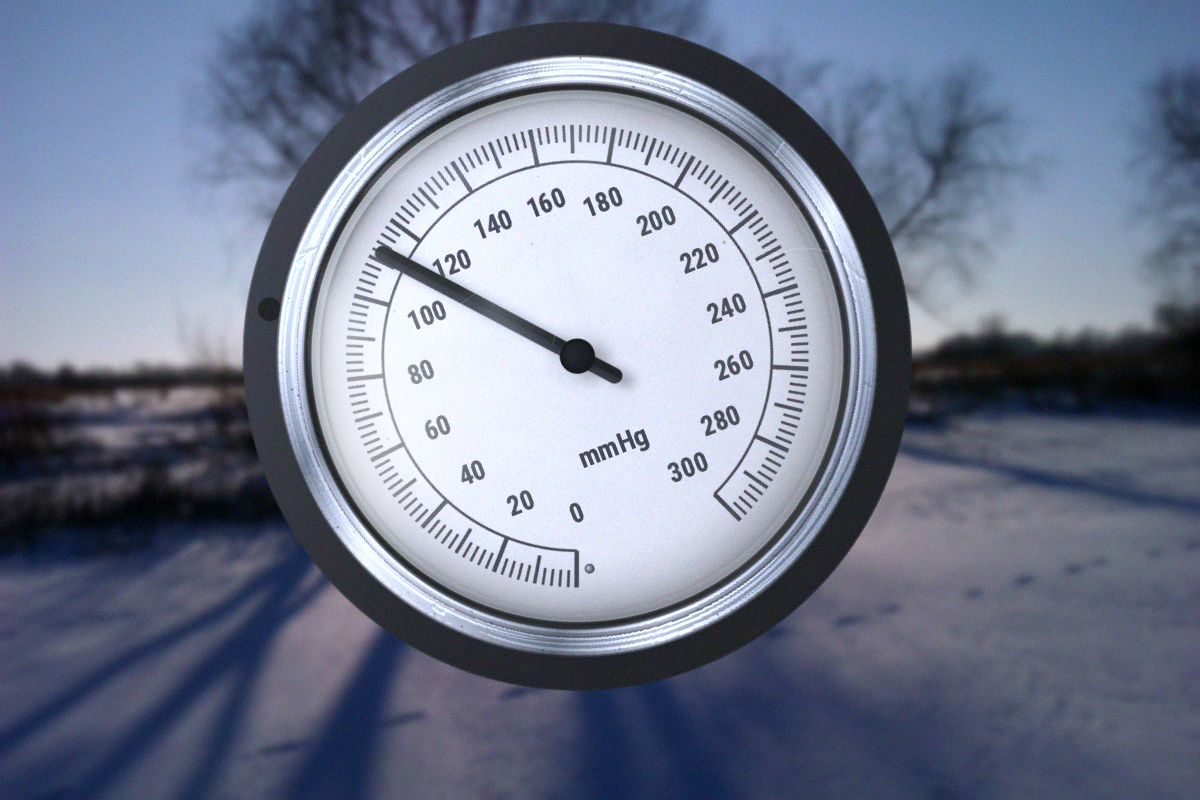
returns 112,mmHg
